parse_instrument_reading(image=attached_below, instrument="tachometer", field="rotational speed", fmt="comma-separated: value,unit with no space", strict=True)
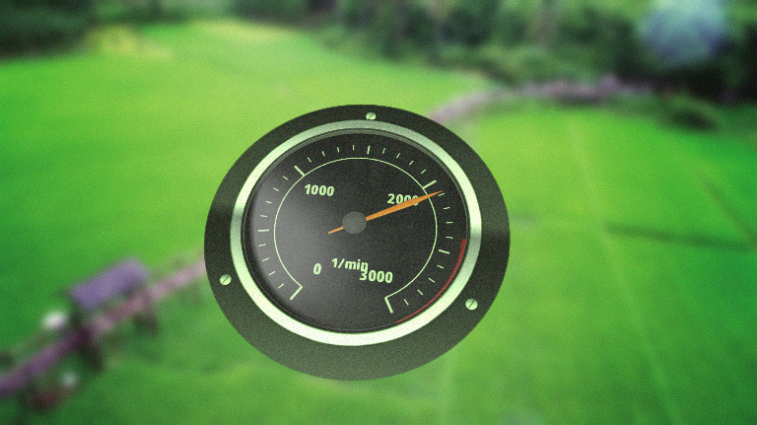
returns 2100,rpm
